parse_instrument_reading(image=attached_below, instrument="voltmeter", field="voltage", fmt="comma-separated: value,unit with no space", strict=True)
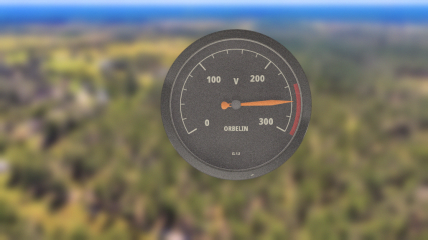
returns 260,V
